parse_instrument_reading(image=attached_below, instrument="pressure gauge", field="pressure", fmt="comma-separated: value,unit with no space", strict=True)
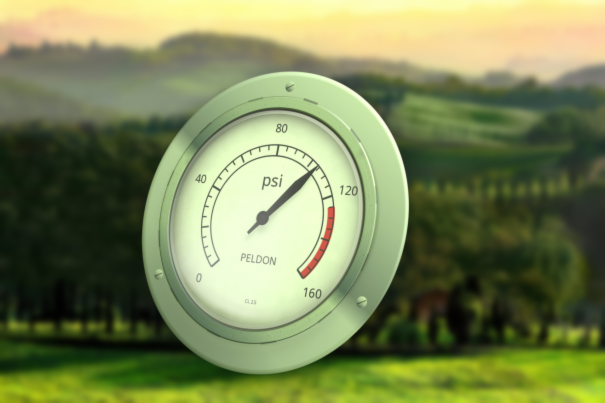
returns 105,psi
